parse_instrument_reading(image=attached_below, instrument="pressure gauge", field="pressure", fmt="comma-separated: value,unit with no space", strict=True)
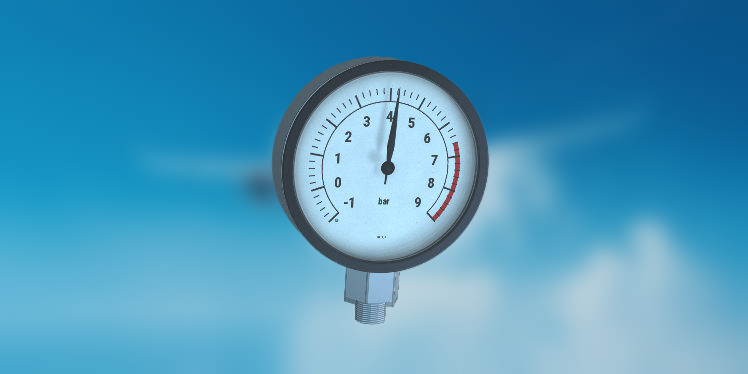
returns 4.2,bar
